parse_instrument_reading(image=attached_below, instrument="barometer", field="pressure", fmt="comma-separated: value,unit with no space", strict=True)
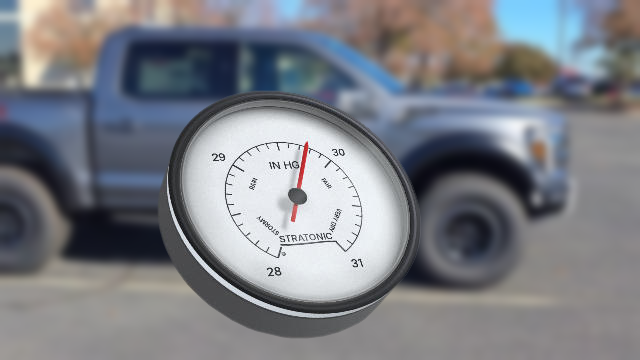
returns 29.75,inHg
